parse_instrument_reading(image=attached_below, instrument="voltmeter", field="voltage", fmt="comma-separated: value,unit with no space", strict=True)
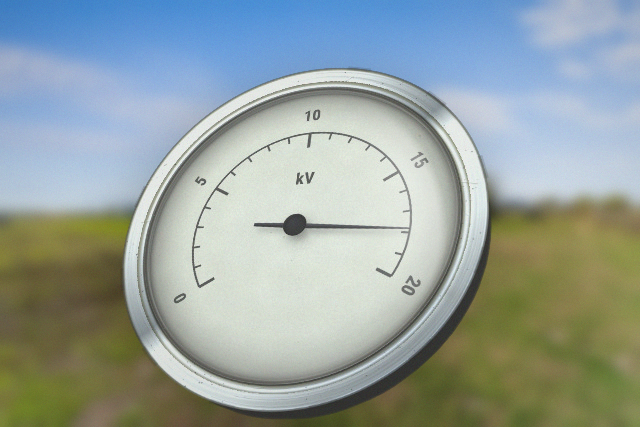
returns 18,kV
